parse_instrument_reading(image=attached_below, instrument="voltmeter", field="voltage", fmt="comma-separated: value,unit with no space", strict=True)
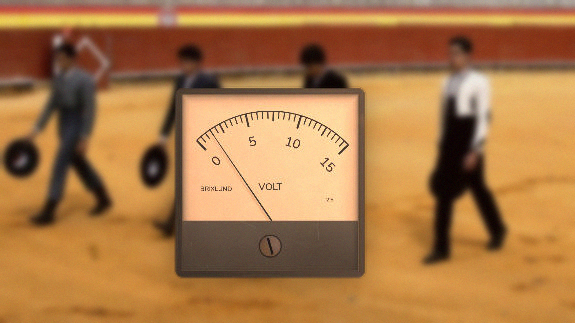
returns 1.5,V
